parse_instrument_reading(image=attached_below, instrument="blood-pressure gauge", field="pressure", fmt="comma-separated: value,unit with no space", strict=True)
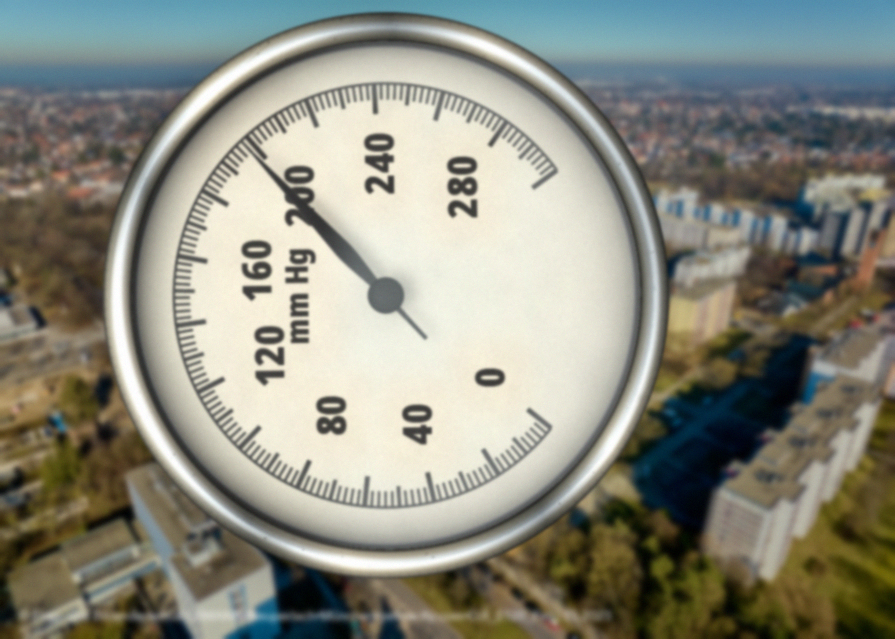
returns 198,mmHg
